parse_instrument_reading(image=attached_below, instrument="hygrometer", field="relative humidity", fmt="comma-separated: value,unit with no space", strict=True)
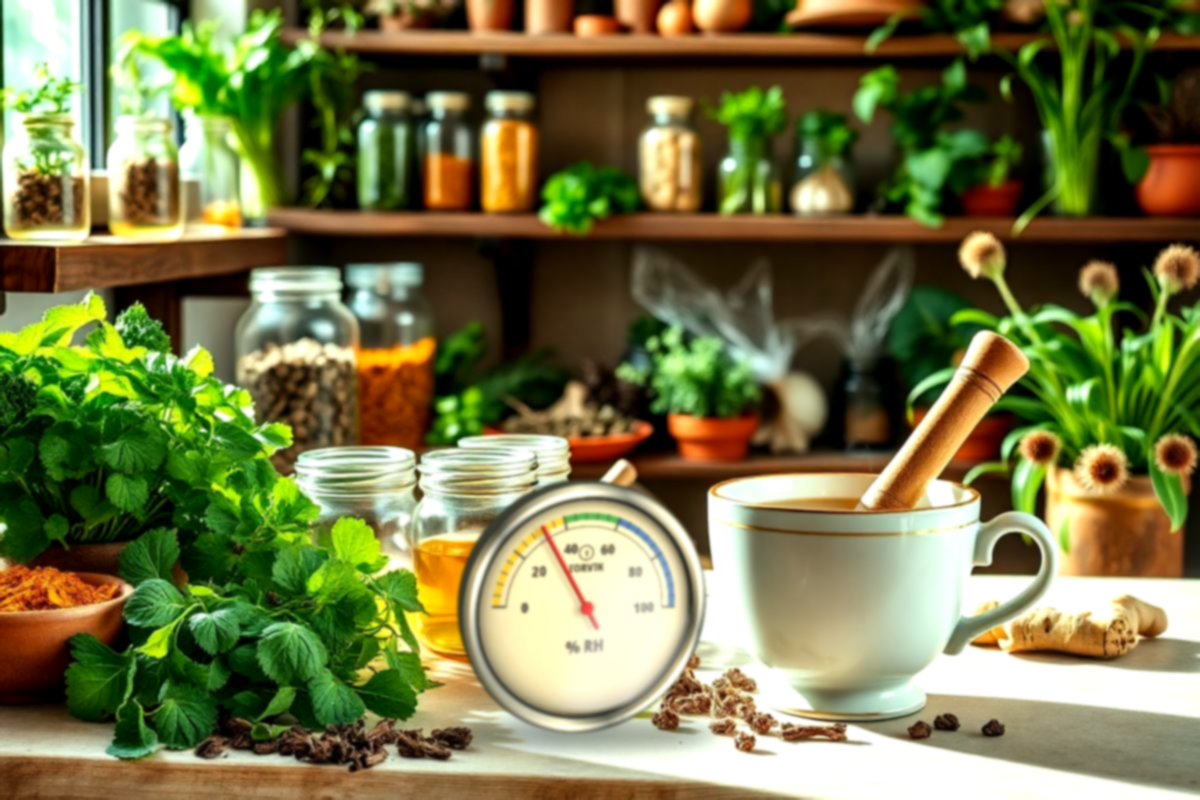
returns 32,%
